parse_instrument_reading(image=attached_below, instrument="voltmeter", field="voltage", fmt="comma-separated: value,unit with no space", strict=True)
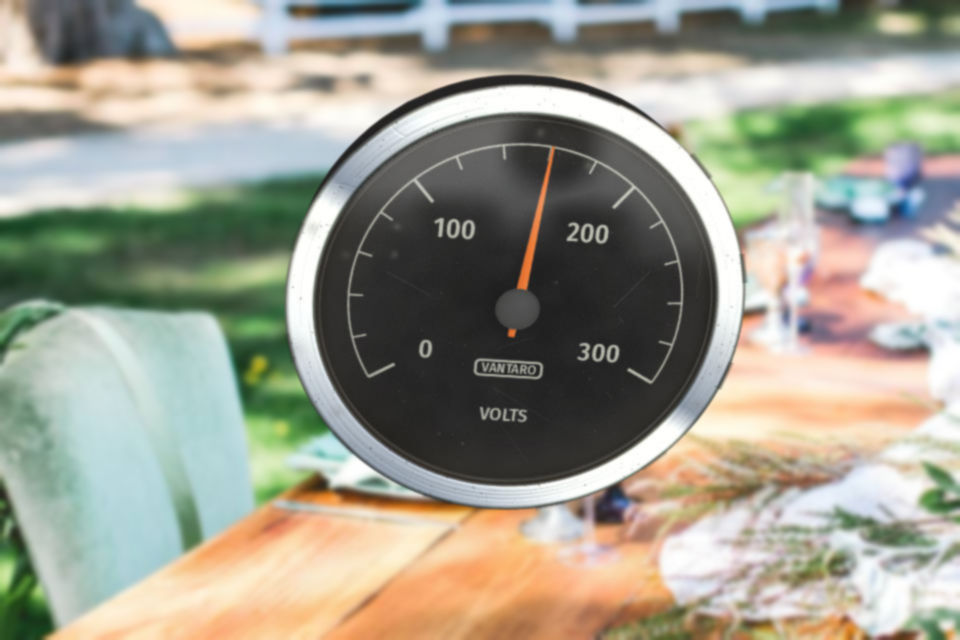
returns 160,V
